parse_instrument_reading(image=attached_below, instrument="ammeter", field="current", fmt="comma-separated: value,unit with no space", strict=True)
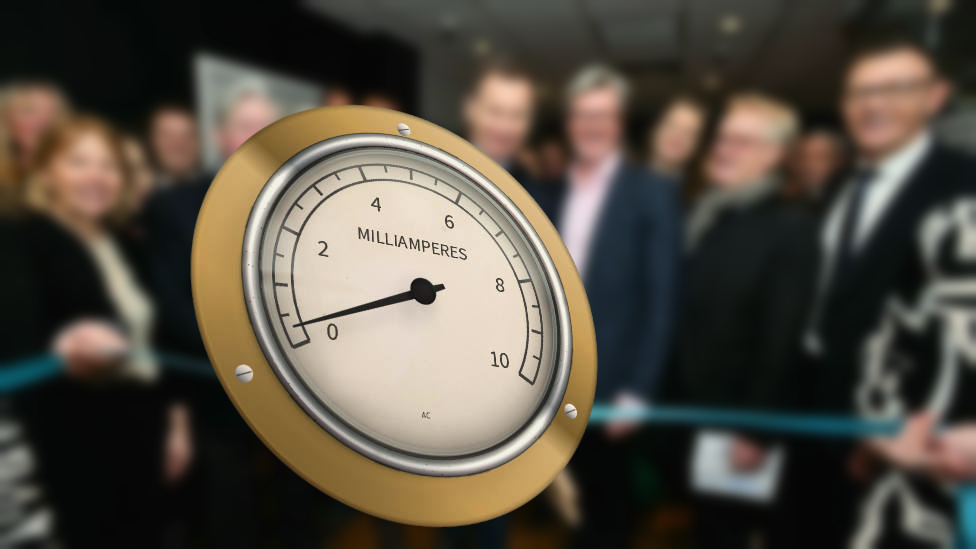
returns 0.25,mA
